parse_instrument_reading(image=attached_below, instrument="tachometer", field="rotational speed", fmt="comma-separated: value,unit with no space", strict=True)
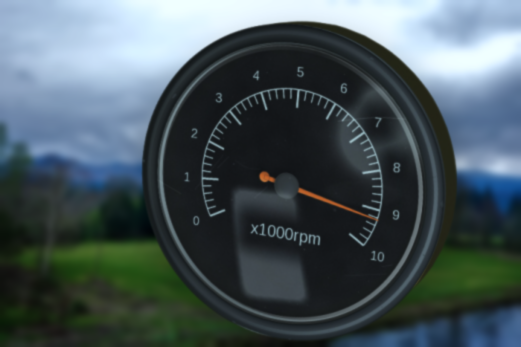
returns 9200,rpm
